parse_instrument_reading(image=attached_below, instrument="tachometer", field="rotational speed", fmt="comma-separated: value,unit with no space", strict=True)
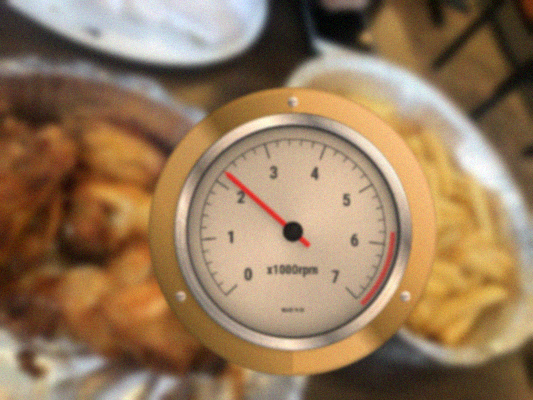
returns 2200,rpm
